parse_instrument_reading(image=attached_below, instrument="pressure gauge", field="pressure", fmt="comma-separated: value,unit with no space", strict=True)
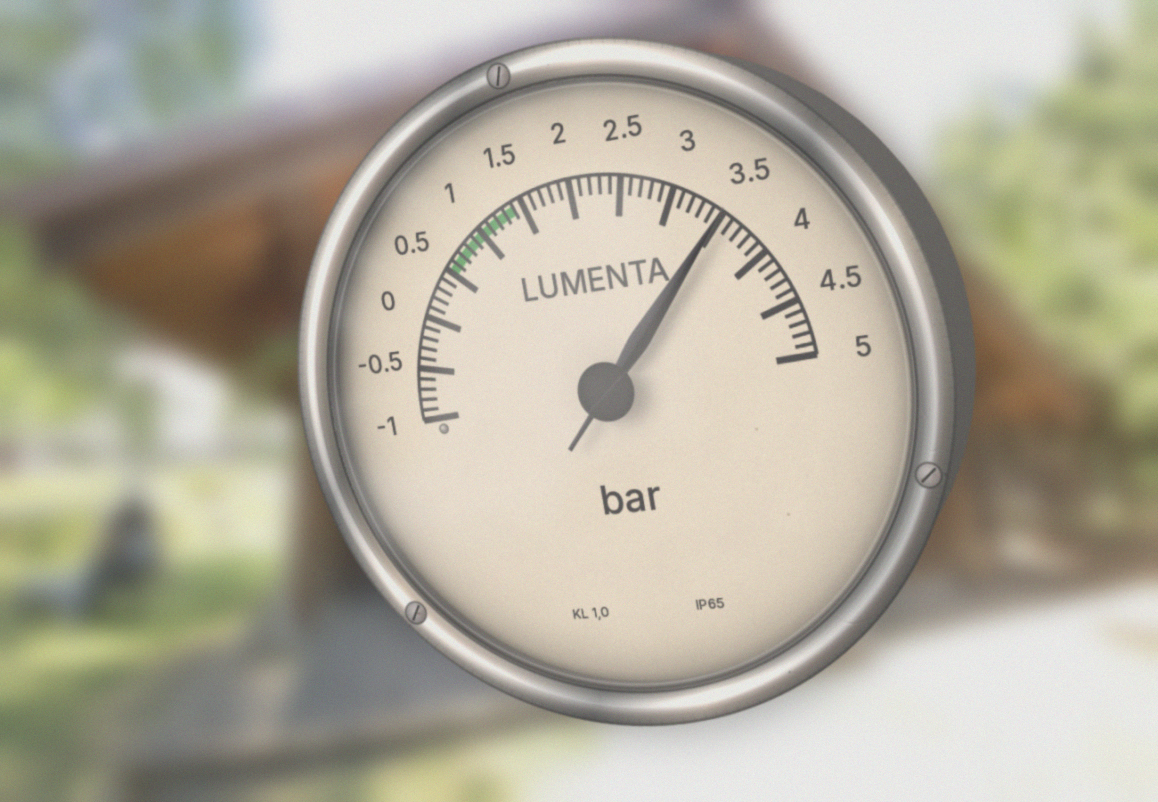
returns 3.5,bar
